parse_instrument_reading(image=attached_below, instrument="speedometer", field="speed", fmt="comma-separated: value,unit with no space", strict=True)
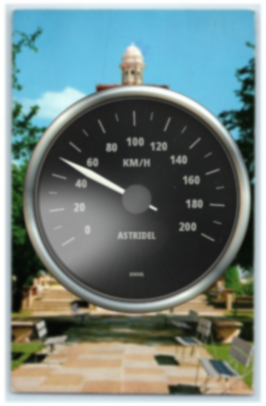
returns 50,km/h
